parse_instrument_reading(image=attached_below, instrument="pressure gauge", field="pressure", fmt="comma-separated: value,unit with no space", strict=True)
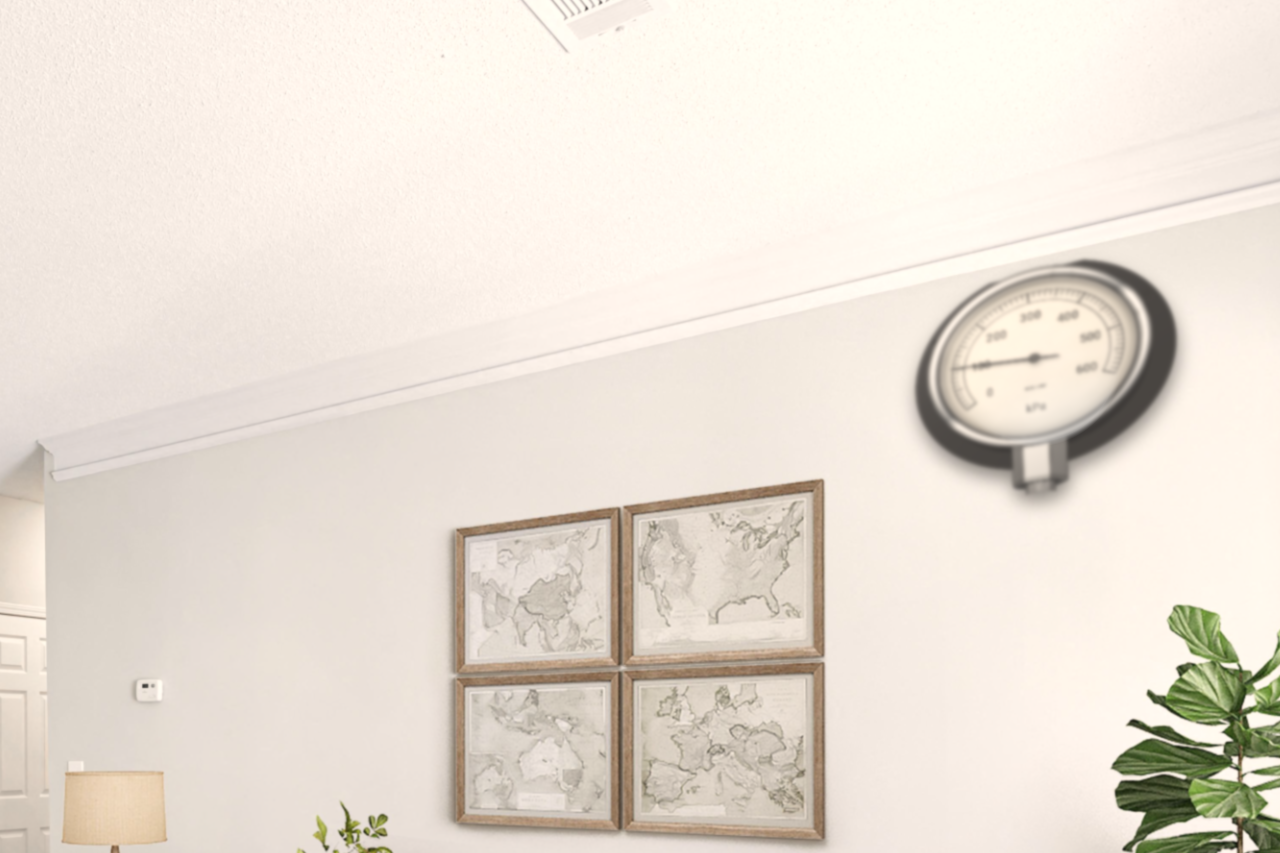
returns 100,kPa
